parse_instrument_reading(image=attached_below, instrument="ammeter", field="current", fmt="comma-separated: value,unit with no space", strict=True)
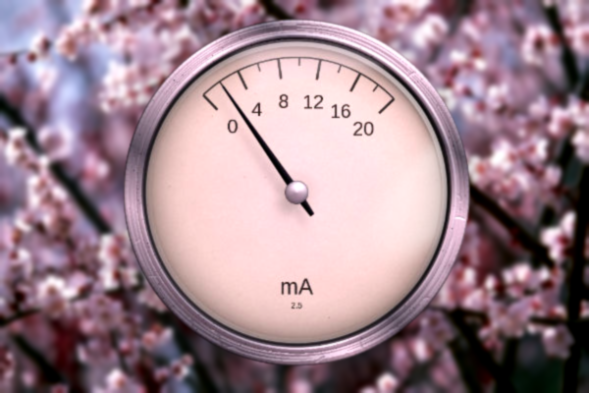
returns 2,mA
